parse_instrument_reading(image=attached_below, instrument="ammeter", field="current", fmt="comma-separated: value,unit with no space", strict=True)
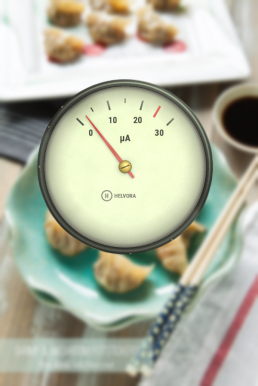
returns 2.5,µA
